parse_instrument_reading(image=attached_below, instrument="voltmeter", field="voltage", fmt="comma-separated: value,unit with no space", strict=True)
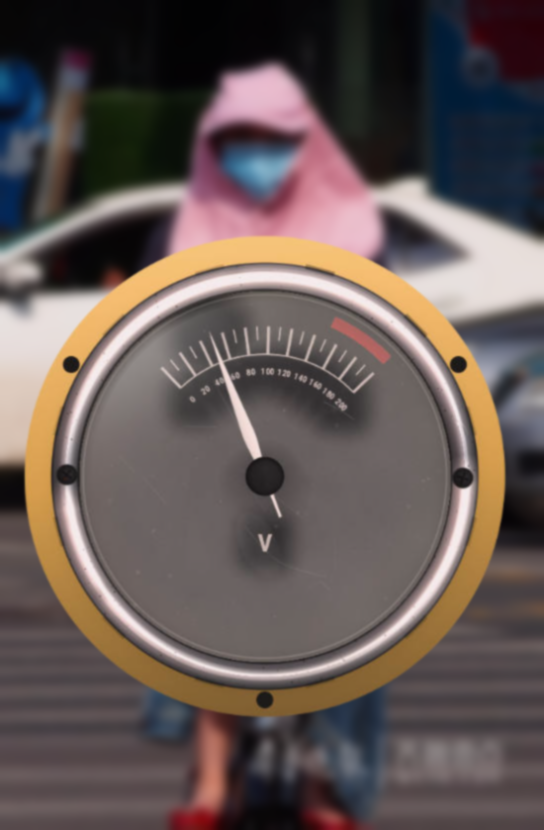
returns 50,V
